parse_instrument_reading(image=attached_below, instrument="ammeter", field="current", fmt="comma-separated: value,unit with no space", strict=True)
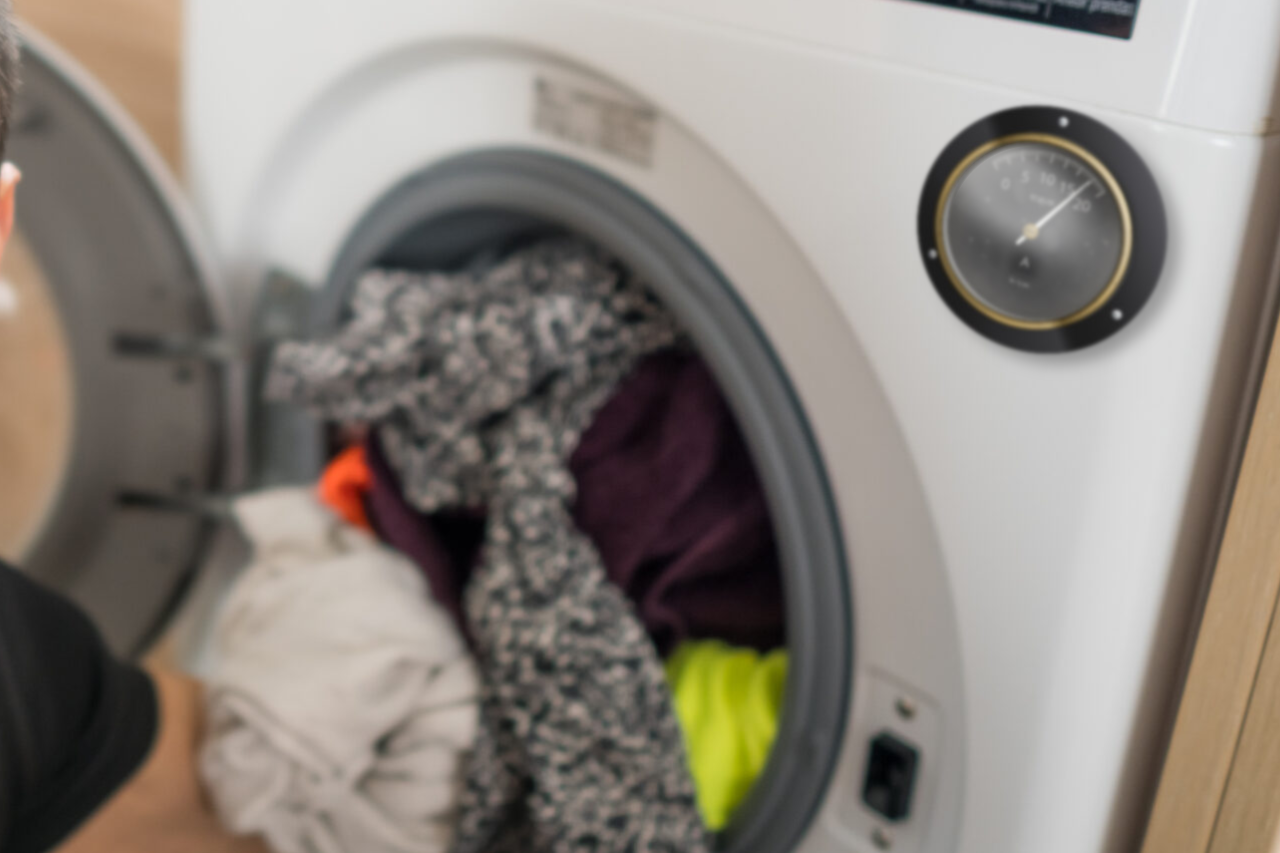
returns 17.5,A
